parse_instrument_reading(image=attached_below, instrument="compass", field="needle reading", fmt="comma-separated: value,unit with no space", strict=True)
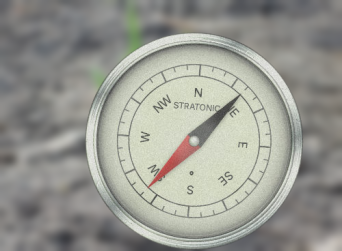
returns 220,°
